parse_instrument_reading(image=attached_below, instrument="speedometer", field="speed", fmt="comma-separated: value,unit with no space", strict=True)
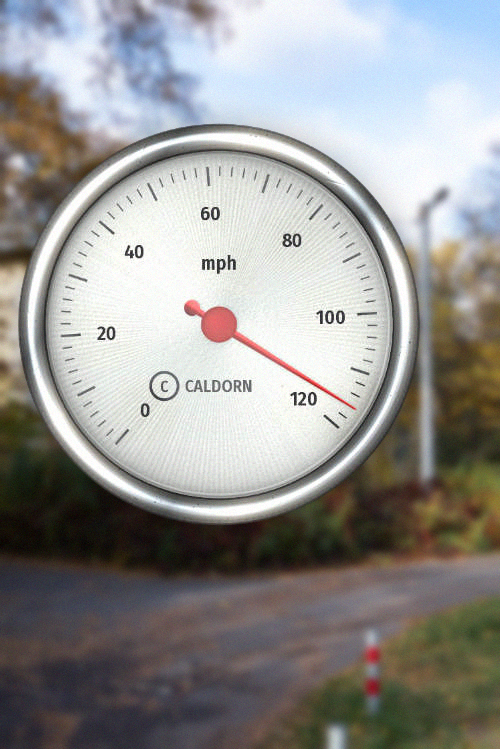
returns 116,mph
